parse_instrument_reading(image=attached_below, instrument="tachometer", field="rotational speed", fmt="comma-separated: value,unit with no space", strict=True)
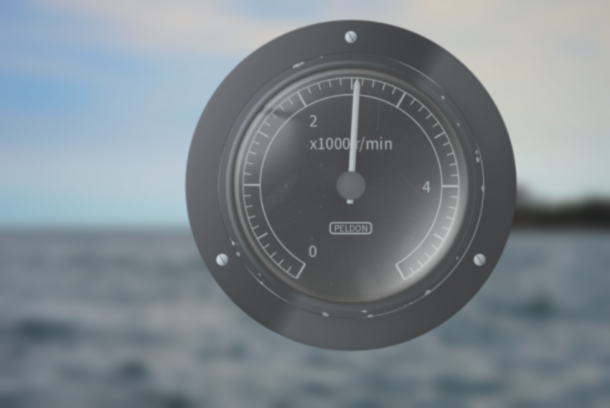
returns 2550,rpm
